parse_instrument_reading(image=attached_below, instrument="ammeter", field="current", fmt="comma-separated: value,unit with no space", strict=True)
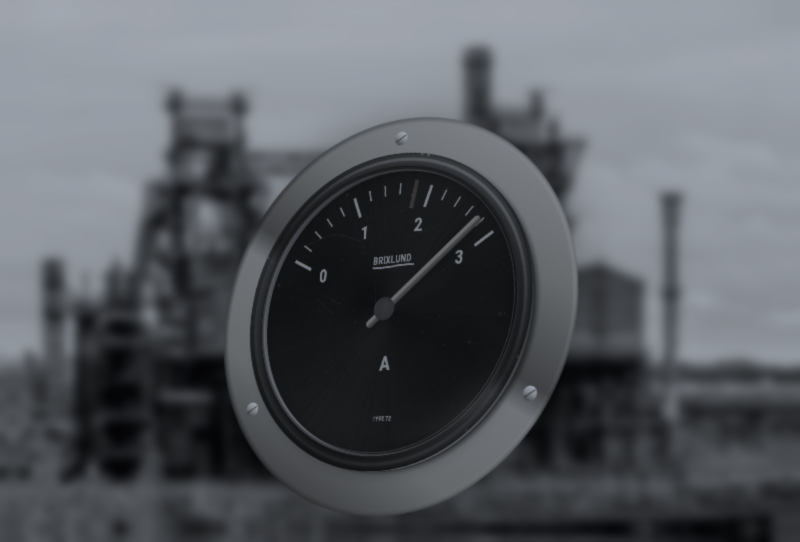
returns 2.8,A
